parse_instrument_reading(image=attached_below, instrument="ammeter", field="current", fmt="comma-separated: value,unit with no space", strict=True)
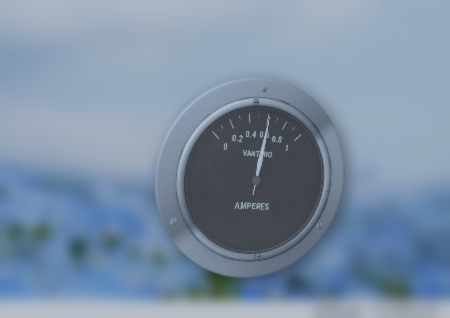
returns 0.6,A
